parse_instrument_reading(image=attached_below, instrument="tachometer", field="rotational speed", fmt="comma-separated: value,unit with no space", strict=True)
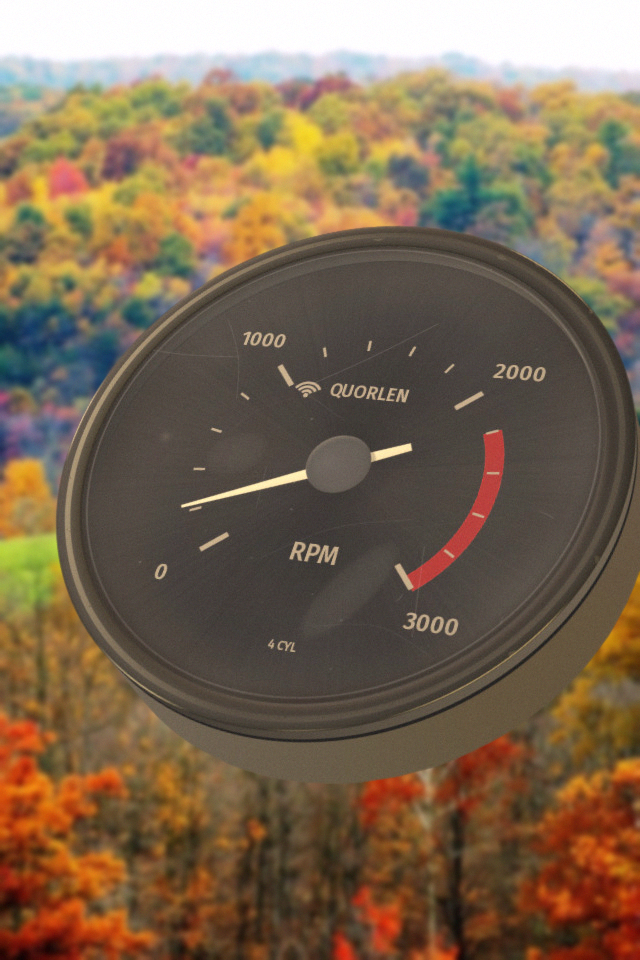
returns 200,rpm
